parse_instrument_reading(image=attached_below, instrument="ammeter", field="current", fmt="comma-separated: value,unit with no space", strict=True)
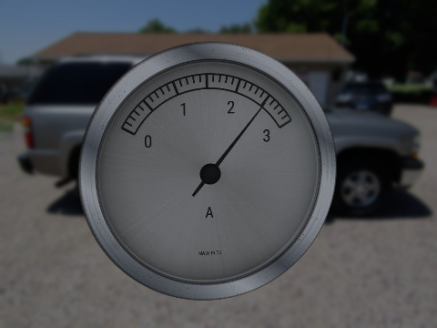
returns 2.5,A
